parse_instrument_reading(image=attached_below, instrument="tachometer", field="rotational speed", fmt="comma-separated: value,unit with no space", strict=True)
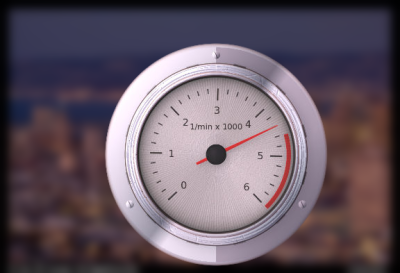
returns 4400,rpm
